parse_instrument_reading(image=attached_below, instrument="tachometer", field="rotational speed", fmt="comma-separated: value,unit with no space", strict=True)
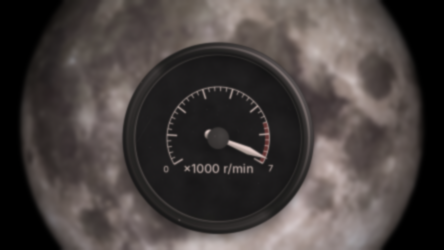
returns 6800,rpm
